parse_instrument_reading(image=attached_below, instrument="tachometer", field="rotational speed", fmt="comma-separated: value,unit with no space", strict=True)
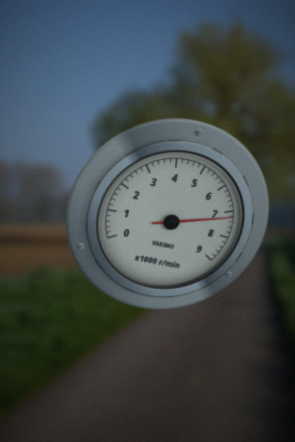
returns 7200,rpm
